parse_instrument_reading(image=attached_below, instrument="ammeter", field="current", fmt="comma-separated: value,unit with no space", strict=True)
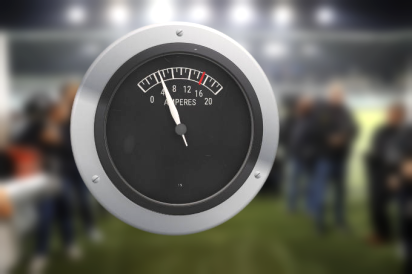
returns 5,A
